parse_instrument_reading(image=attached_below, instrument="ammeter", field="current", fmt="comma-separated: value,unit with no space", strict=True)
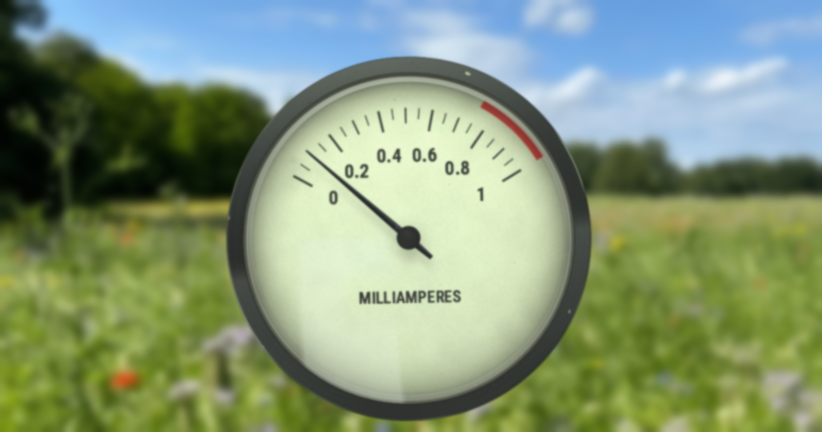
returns 0.1,mA
